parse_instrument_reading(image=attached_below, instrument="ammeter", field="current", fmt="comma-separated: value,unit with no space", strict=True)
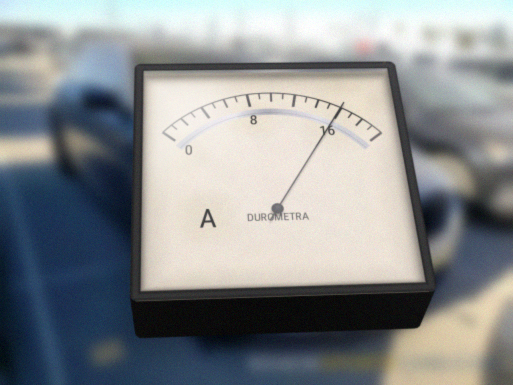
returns 16,A
